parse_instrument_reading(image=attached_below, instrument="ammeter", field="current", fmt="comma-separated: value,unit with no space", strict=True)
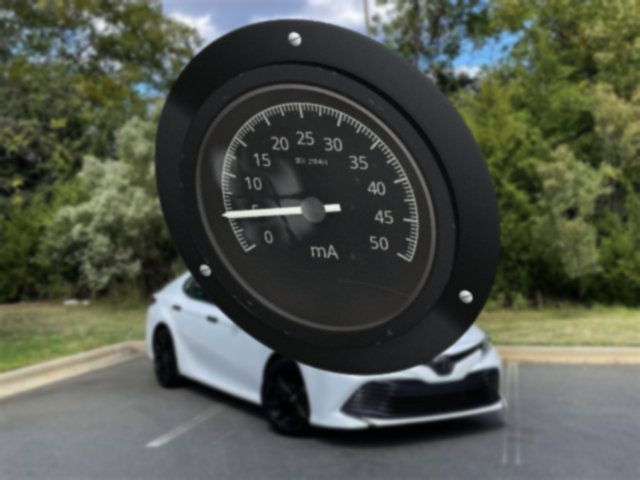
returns 5,mA
